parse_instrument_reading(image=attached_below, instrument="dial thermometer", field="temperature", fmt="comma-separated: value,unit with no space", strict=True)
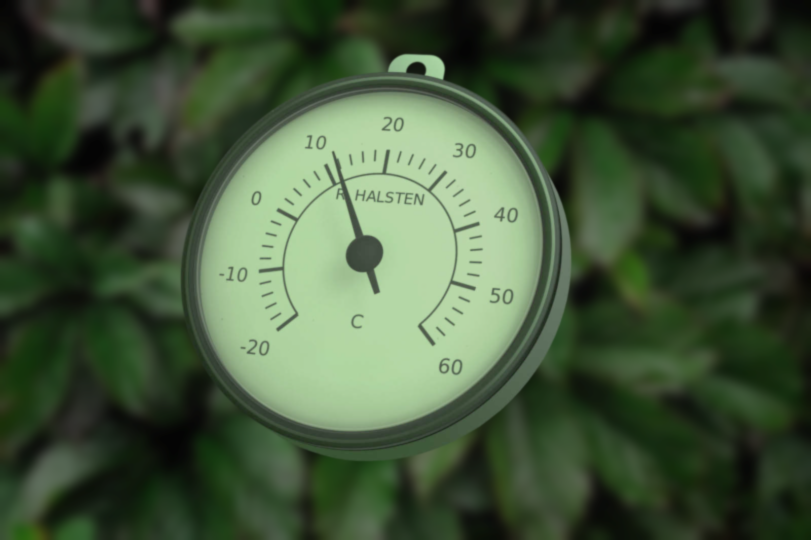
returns 12,°C
